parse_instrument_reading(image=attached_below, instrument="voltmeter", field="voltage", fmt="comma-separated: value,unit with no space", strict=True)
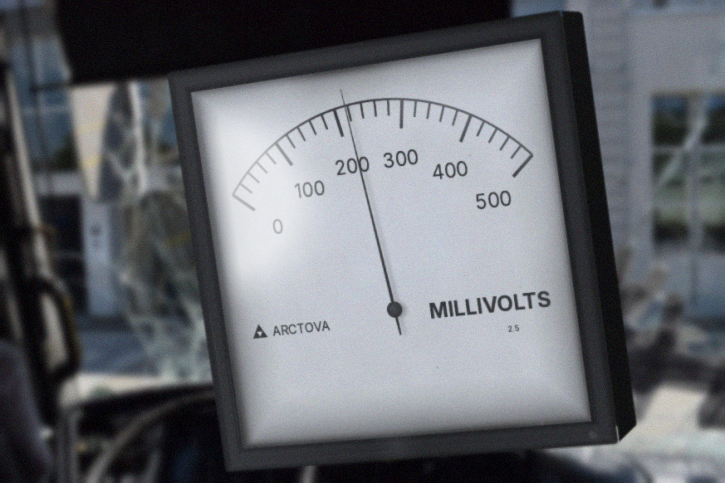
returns 220,mV
